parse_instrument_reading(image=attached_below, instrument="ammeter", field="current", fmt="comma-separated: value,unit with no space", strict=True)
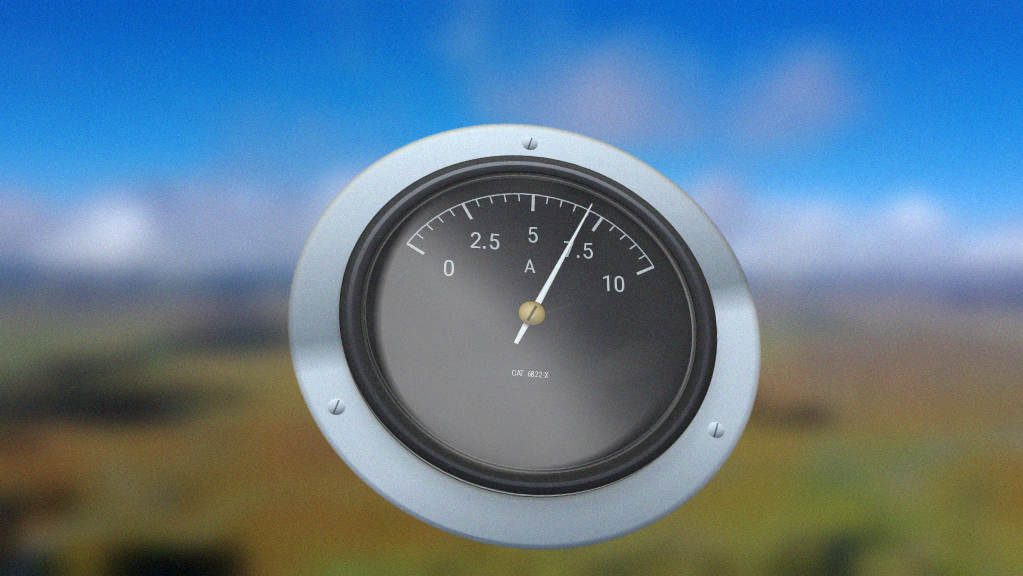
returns 7,A
